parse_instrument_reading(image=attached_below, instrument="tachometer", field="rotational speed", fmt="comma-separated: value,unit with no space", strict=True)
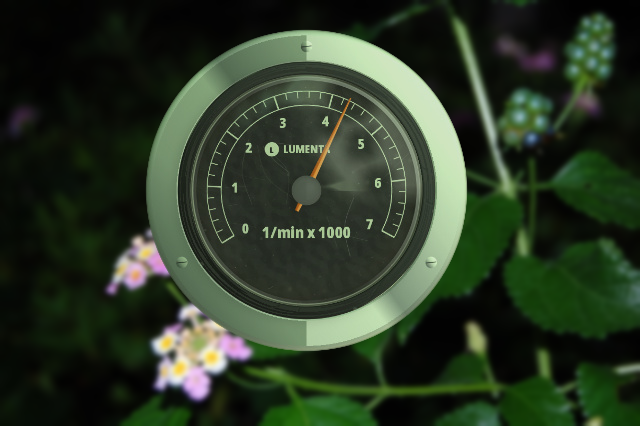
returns 4300,rpm
